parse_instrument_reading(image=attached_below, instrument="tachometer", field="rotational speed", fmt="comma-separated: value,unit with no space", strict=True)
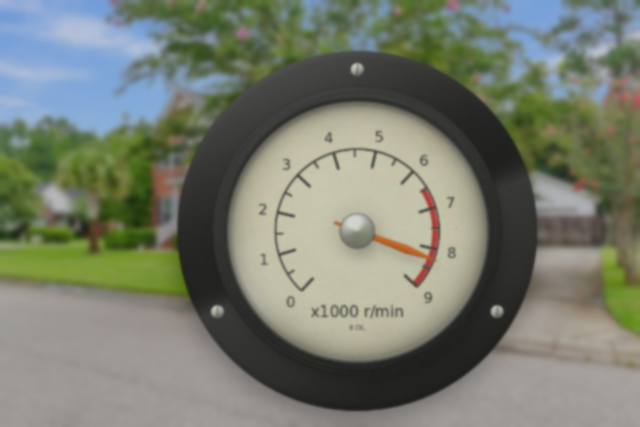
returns 8250,rpm
